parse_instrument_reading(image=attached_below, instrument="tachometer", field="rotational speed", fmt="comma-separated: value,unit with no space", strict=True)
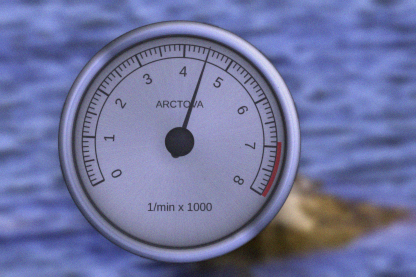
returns 4500,rpm
